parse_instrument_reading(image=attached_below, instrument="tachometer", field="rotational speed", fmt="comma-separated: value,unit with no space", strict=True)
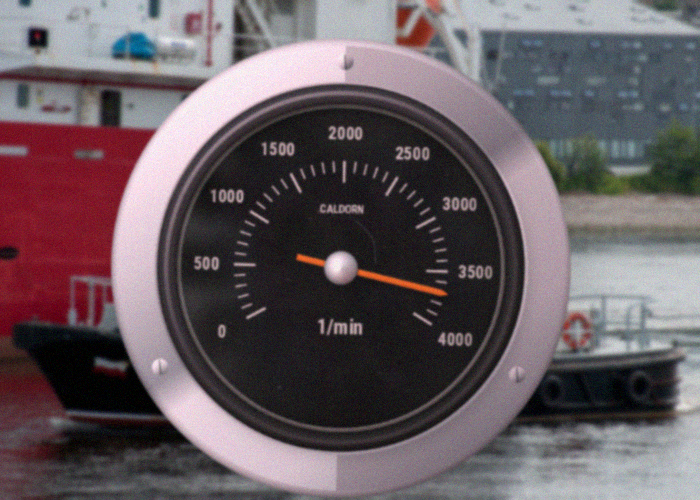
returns 3700,rpm
